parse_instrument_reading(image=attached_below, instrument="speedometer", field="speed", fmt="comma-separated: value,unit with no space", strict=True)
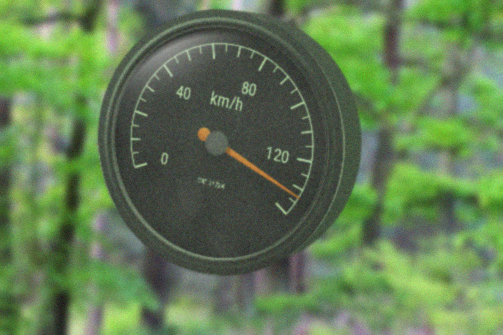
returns 132.5,km/h
